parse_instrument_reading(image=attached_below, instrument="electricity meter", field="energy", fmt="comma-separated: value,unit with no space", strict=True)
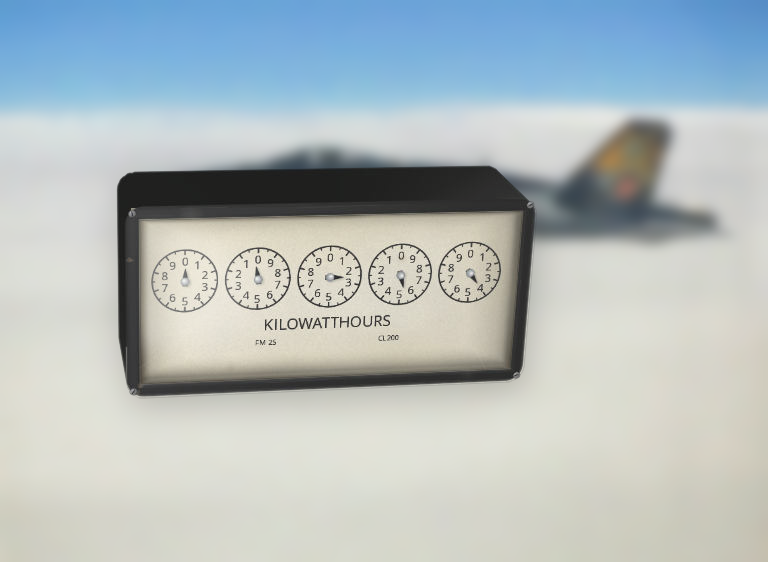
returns 254,kWh
